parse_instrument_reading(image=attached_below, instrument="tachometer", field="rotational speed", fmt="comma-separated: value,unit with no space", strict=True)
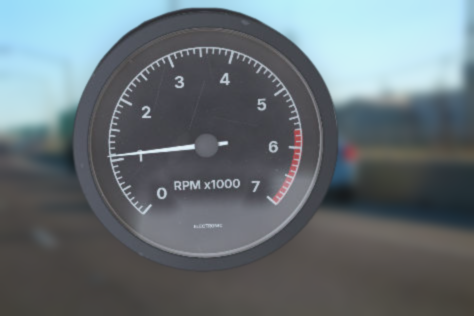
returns 1100,rpm
